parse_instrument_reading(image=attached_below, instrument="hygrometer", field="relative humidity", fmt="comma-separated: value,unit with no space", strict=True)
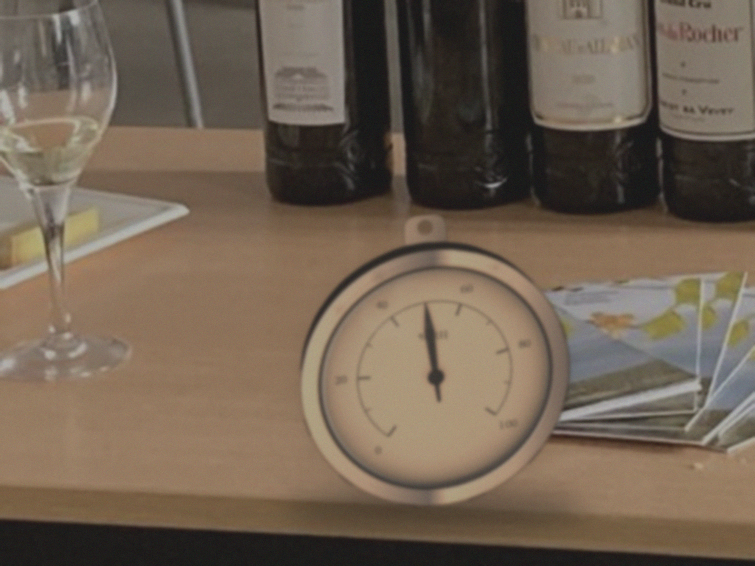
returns 50,%
